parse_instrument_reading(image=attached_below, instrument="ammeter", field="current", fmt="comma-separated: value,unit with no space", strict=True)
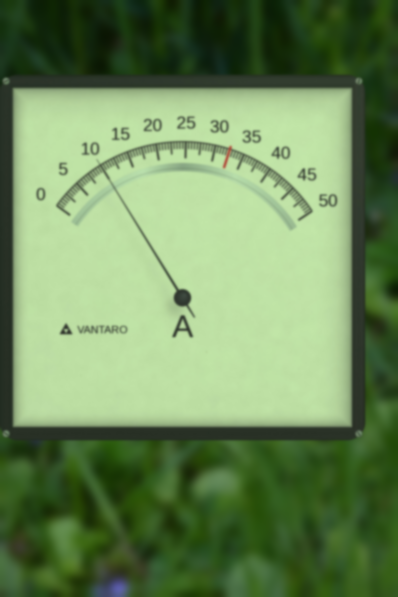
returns 10,A
